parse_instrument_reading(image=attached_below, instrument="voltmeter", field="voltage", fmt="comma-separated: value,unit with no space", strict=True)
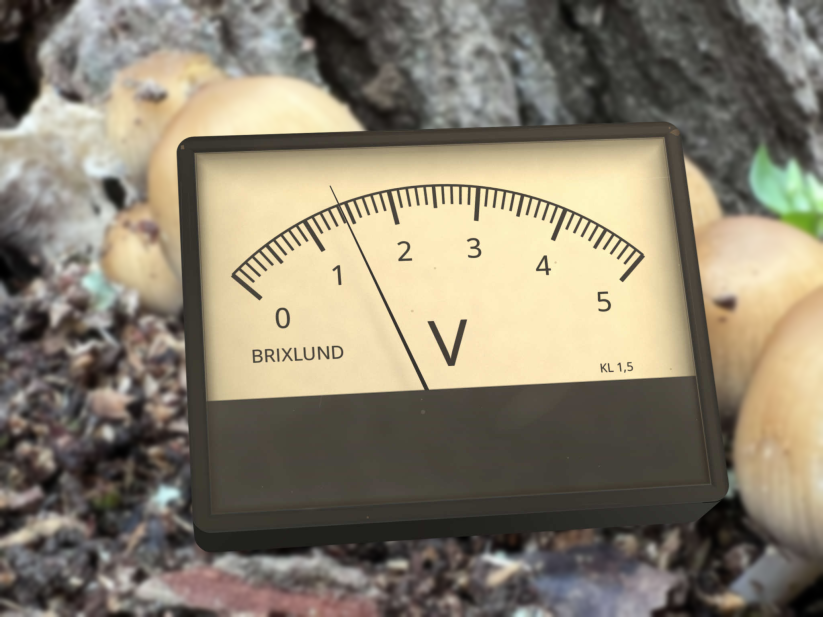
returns 1.4,V
